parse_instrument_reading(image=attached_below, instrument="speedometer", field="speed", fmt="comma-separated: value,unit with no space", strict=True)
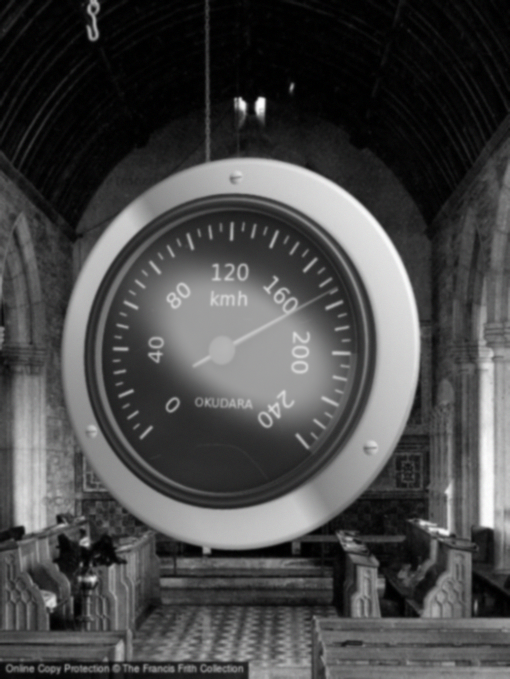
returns 175,km/h
